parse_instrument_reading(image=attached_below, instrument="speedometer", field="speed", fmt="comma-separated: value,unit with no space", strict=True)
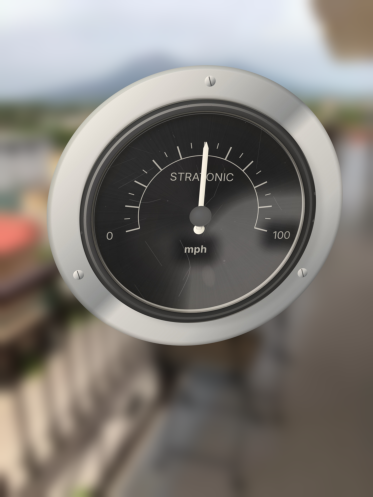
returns 50,mph
